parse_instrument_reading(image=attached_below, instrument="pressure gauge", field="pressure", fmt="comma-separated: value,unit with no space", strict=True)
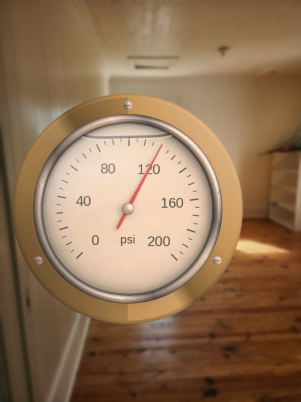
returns 120,psi
